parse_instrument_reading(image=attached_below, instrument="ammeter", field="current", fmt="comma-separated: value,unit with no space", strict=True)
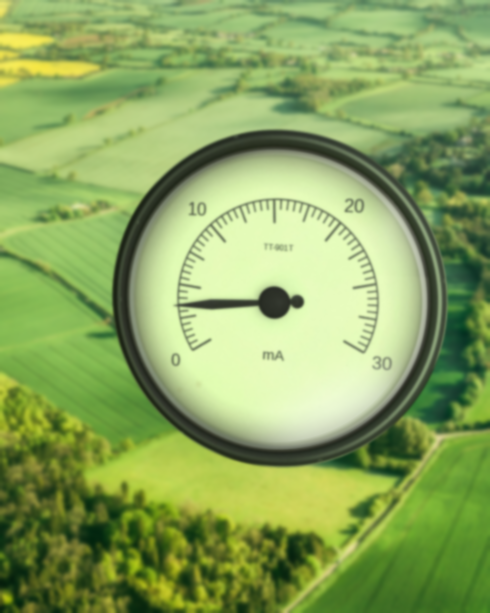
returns 3.5,mA
